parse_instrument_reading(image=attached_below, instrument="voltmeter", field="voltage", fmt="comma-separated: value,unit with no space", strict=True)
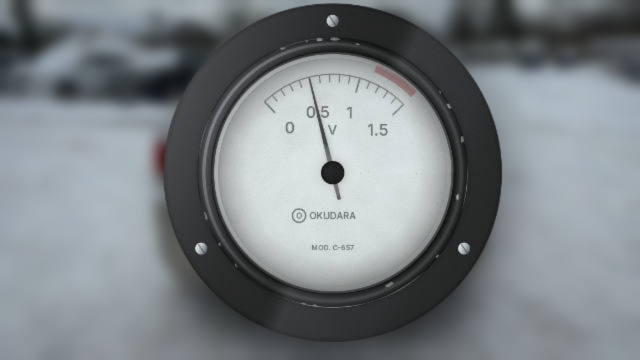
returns 0.5,V
